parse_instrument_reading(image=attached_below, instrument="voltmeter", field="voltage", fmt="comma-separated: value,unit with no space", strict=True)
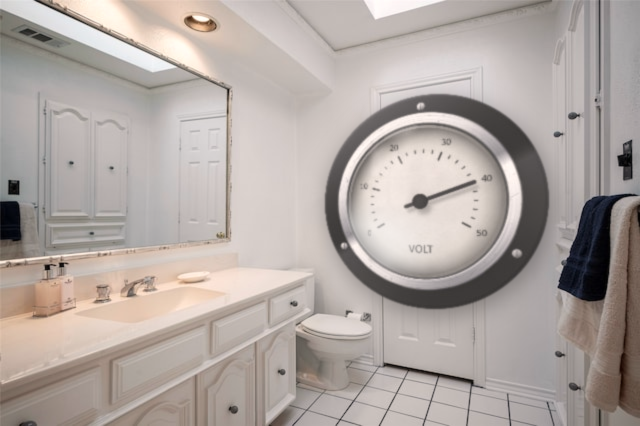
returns 40,V
